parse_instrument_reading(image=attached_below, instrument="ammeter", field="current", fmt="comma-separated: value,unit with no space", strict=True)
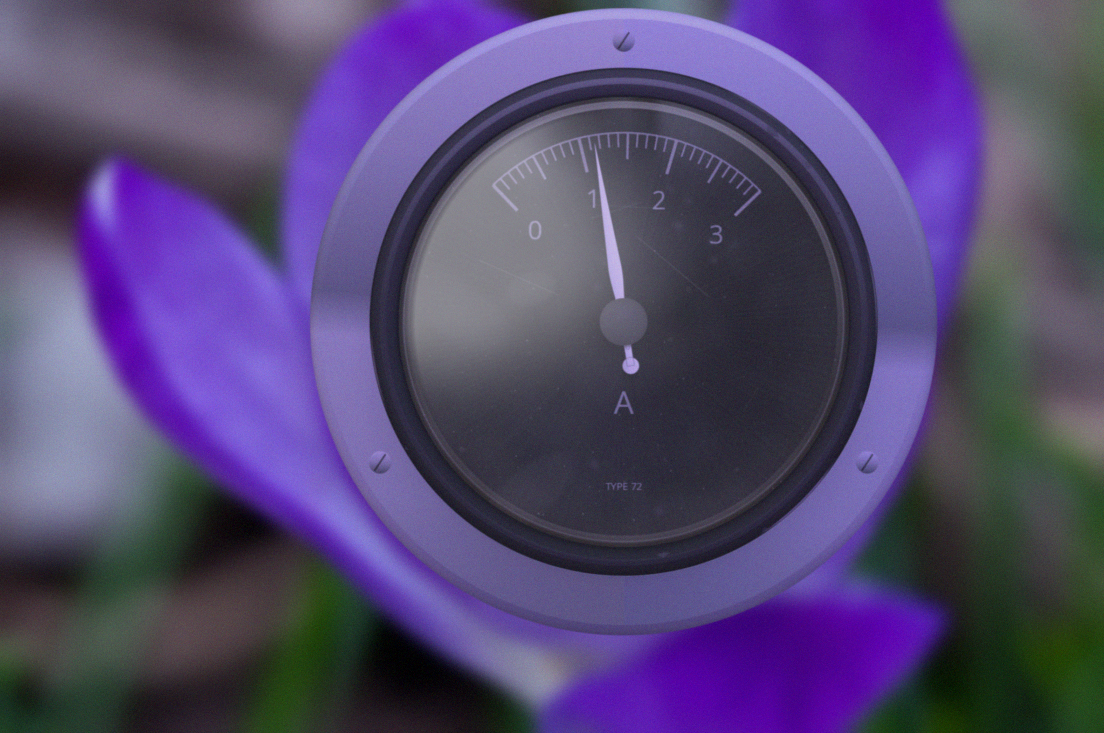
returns 1.15,A
